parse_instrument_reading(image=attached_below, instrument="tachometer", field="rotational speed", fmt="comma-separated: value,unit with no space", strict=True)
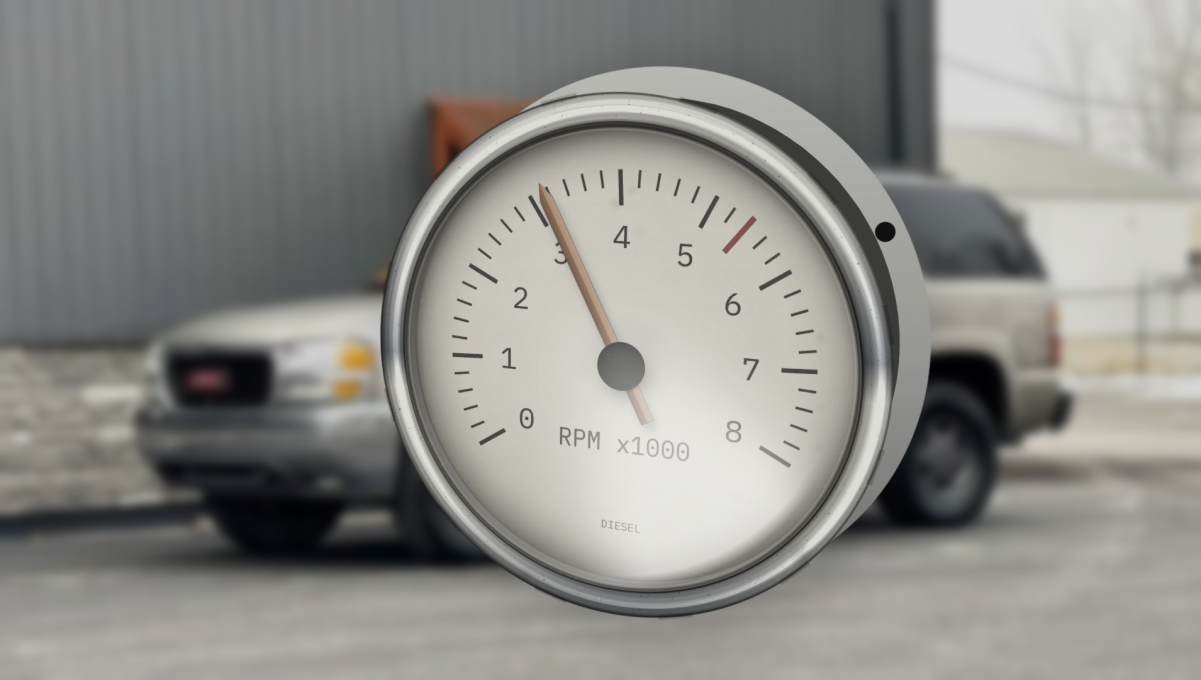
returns 3200,rpm
